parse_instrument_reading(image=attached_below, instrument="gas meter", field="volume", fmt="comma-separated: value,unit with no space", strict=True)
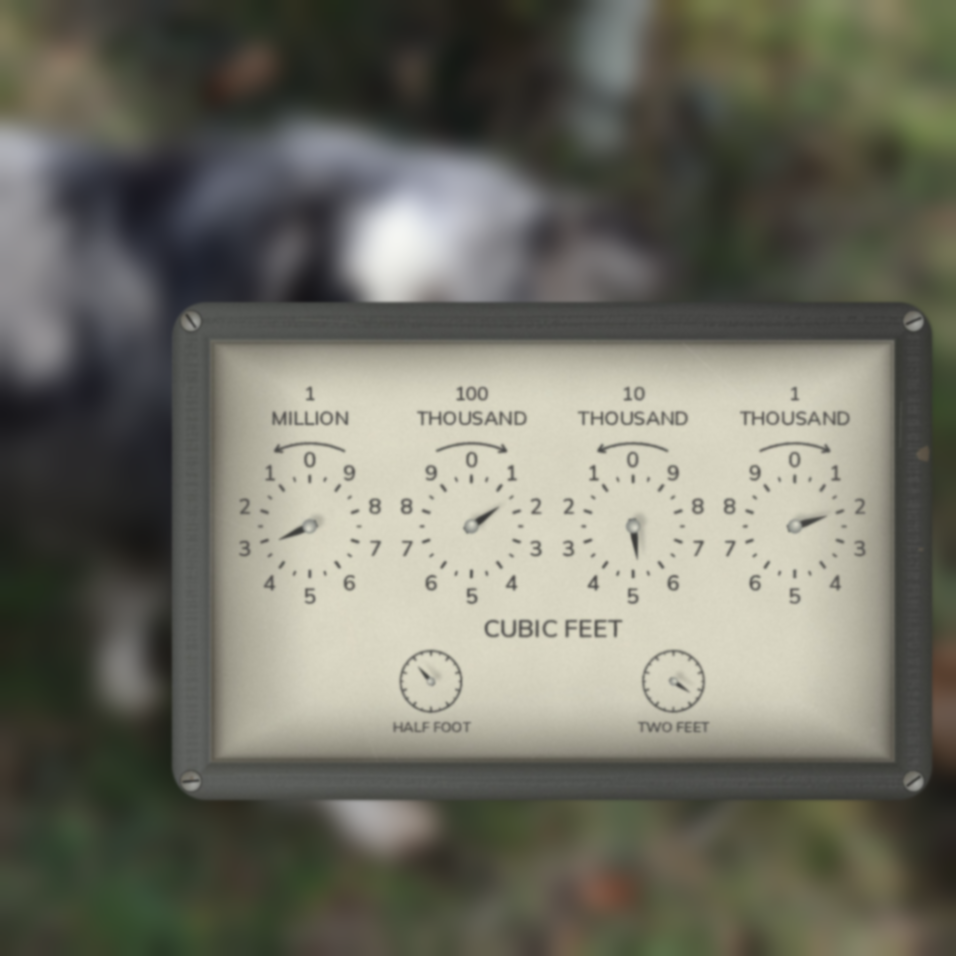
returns 315200,ft³
